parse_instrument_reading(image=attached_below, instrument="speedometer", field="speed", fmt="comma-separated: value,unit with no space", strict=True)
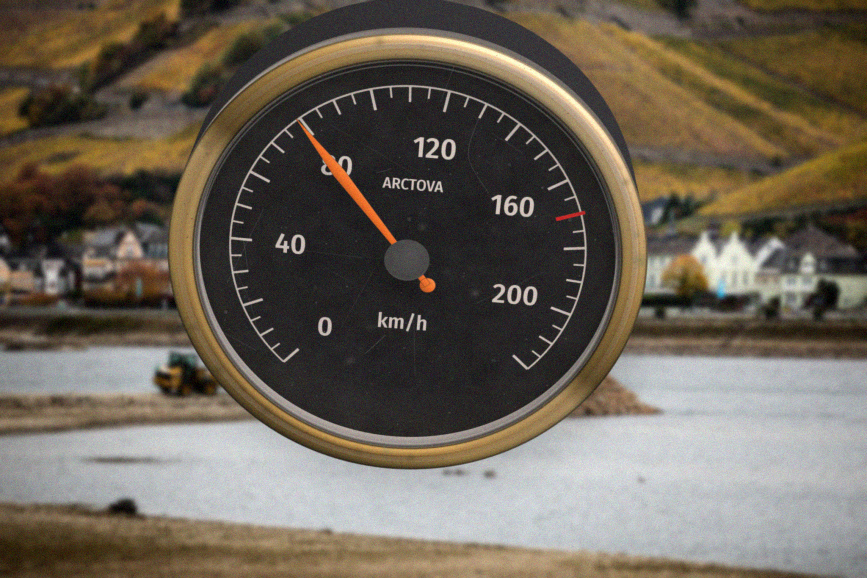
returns 80,km/h
